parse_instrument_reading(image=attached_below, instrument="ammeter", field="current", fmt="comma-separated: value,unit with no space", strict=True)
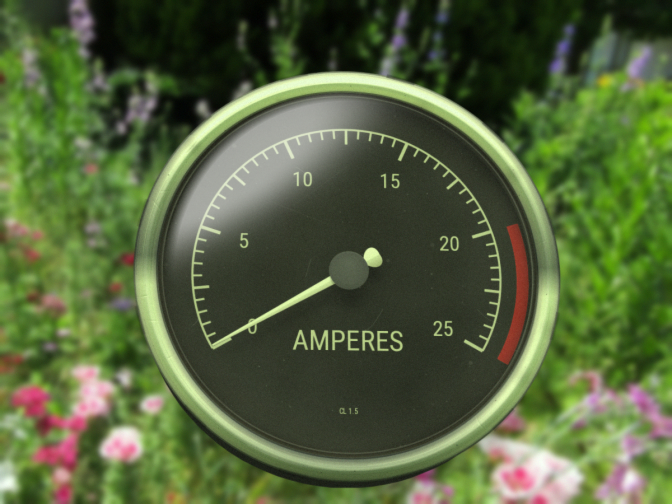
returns 0,A
